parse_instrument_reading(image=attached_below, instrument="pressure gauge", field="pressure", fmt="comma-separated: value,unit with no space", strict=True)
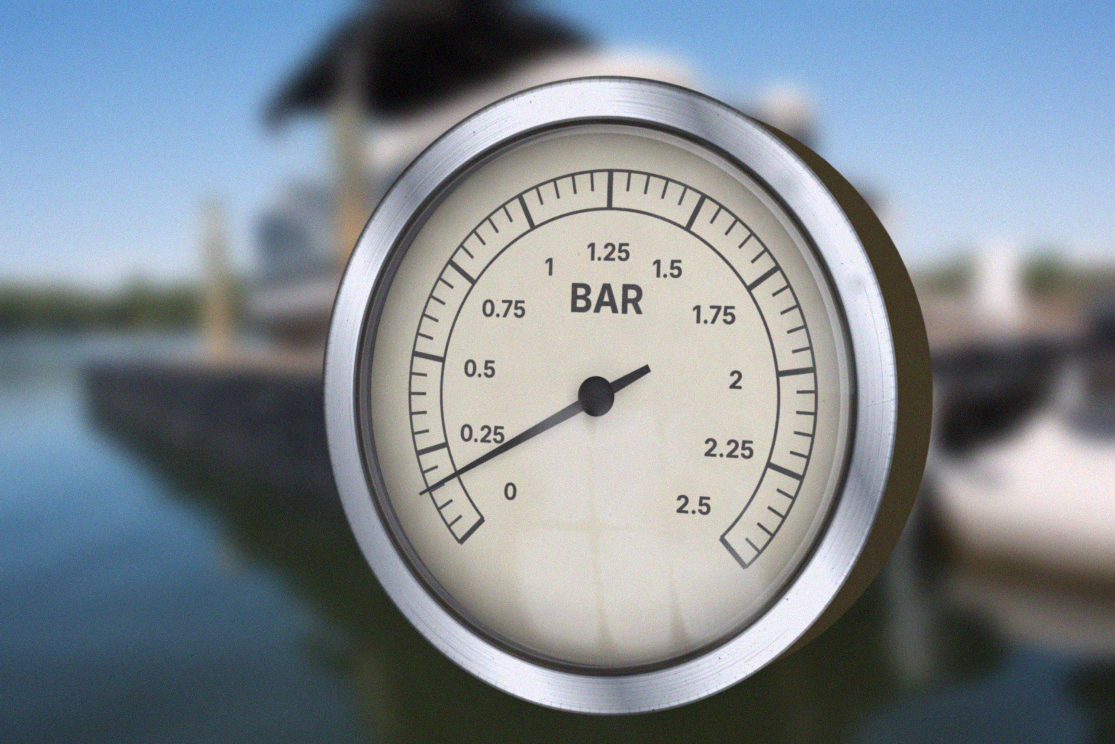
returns 0.15,bar
